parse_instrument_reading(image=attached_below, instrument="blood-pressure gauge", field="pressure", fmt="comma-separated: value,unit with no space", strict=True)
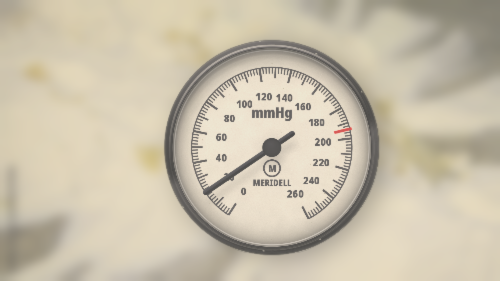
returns 20,mmHg
